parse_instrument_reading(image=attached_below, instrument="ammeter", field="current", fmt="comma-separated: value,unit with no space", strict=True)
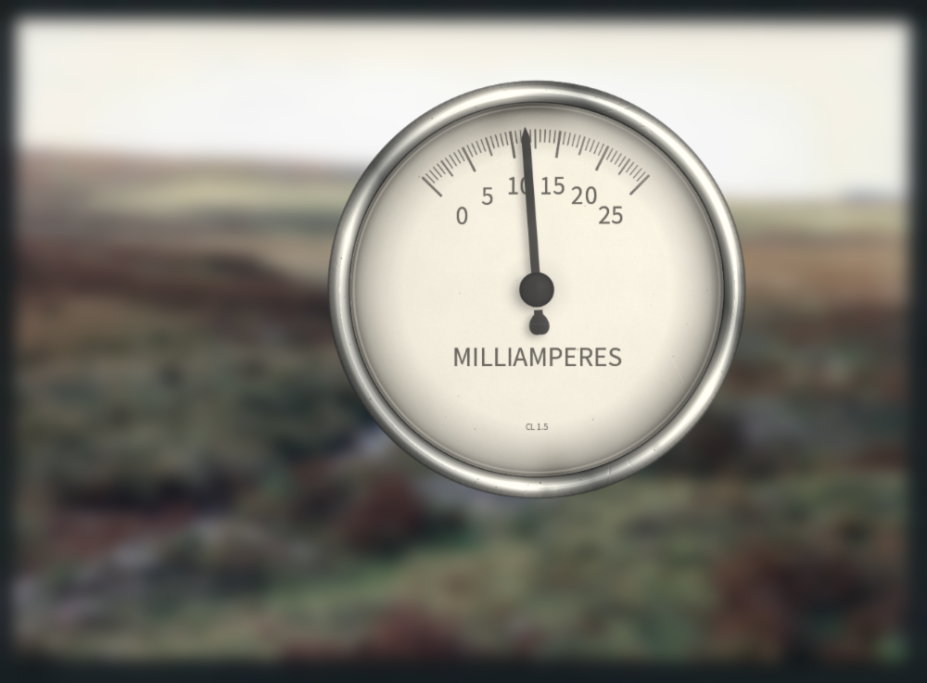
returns 11.5,mA
